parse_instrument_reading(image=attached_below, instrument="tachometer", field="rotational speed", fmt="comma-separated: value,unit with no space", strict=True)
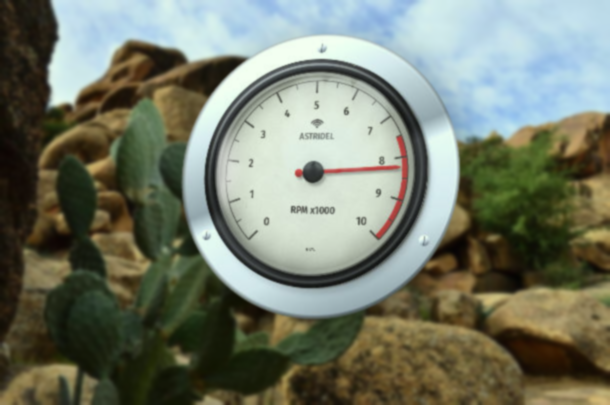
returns 8250,rpm
